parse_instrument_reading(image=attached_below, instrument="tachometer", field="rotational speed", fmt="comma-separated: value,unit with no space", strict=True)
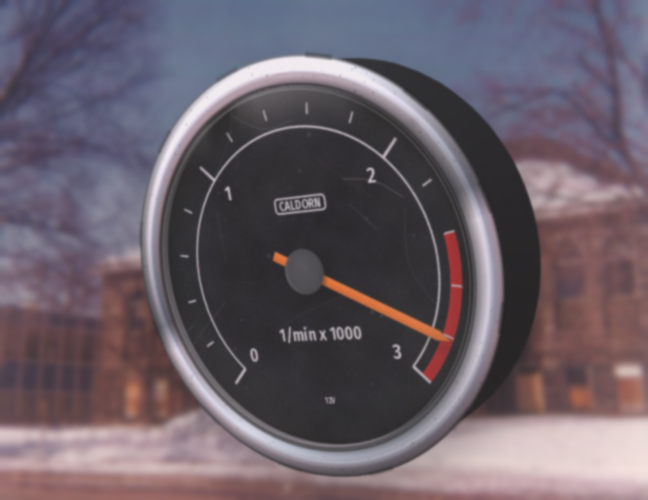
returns 2800,rpm
